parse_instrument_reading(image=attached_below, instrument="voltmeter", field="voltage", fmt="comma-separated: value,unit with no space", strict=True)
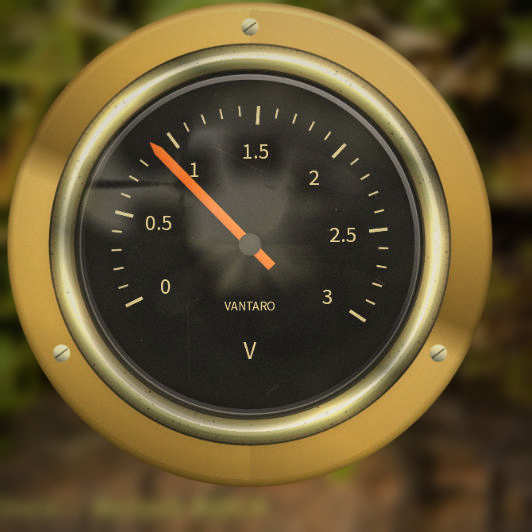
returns 0.9,V
